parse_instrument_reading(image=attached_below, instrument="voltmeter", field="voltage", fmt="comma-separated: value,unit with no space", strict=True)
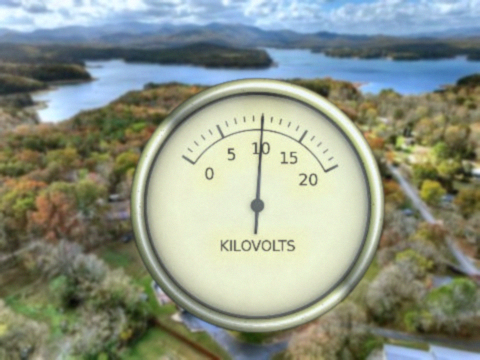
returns 10,kV
